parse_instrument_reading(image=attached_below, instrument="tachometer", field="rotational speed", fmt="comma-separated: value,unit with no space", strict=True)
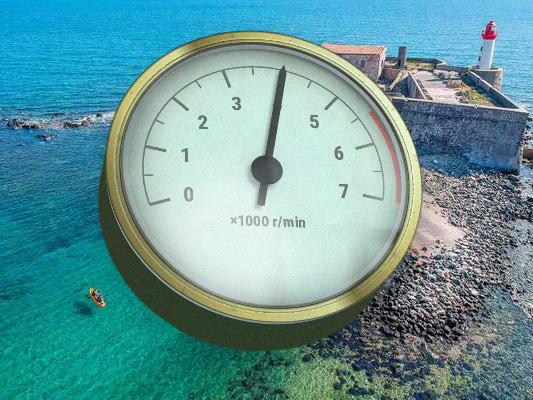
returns 4000,rpm
